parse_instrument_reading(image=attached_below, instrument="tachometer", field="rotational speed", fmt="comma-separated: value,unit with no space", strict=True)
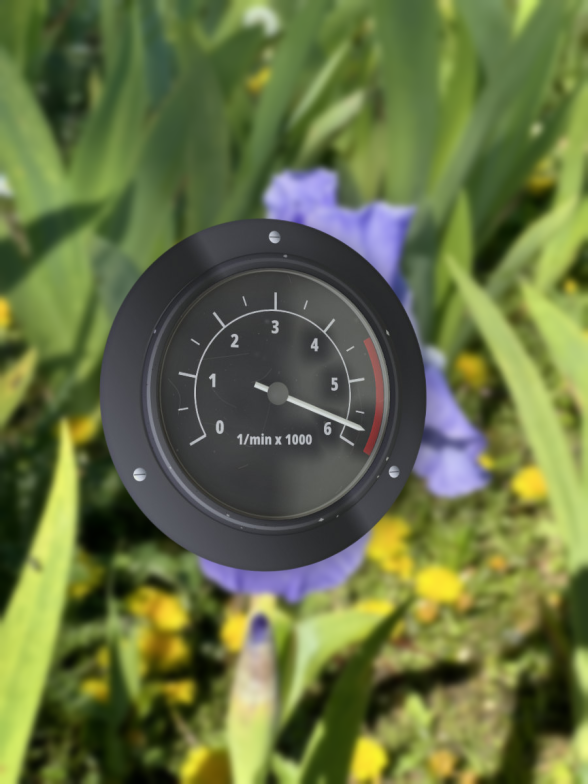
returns 5750,rpm
